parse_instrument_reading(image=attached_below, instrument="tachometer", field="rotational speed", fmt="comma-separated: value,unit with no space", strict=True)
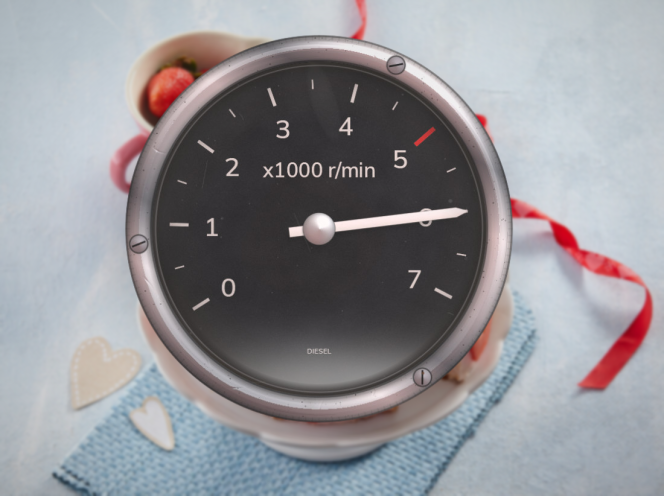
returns 6000,rpm
